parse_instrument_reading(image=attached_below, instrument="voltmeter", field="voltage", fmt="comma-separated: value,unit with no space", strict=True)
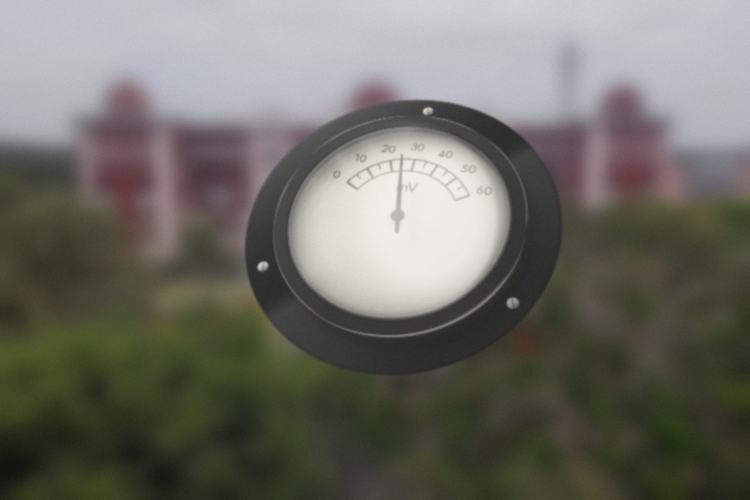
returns 25,mV
